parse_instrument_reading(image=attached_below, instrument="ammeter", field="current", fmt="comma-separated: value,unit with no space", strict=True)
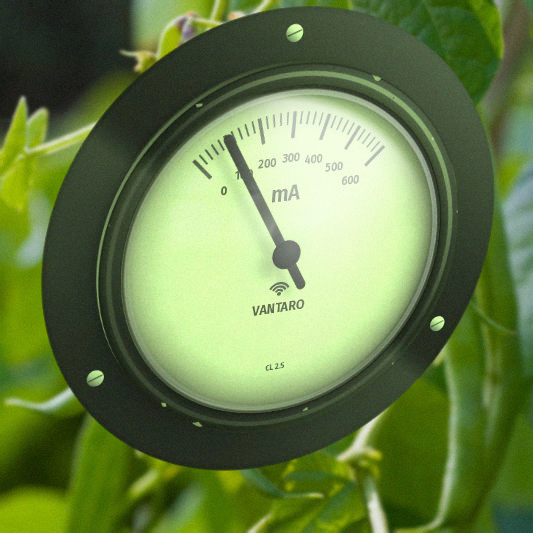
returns 100,mA
